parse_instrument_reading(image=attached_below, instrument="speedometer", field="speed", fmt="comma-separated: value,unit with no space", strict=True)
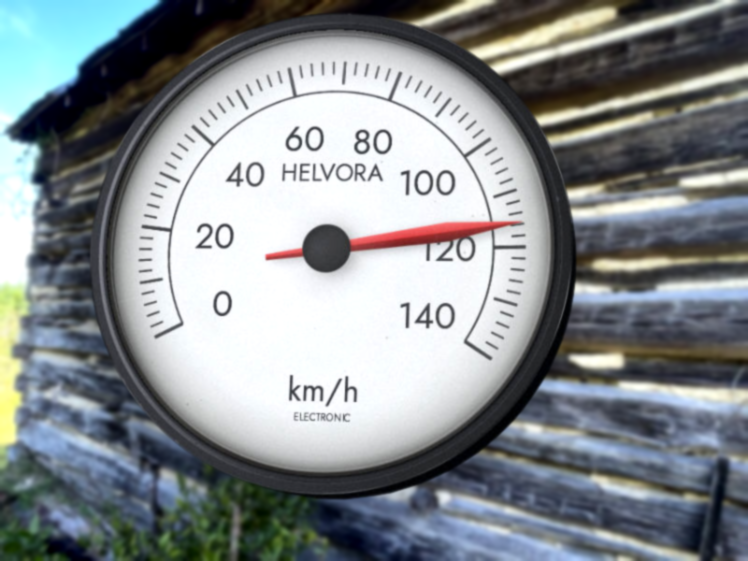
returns 116,km/h
